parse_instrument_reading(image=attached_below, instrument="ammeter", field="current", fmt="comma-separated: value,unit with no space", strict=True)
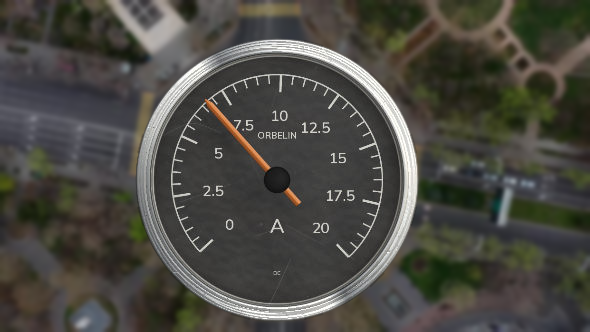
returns 6.75,A
